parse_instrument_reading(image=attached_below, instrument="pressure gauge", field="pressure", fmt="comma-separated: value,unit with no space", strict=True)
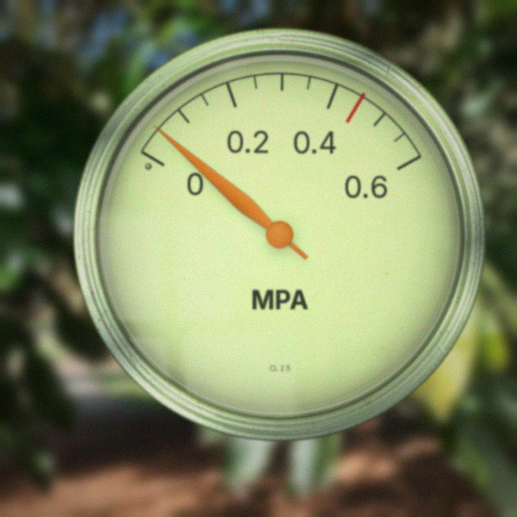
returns 0.05,MPa
